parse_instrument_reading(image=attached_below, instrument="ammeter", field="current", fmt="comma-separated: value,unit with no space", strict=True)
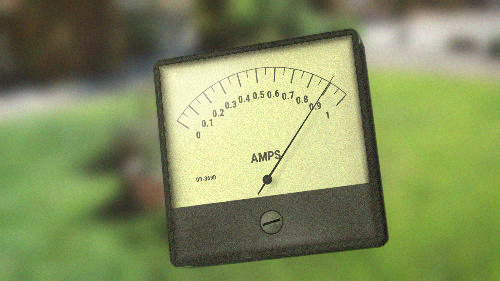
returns 0.9,A
